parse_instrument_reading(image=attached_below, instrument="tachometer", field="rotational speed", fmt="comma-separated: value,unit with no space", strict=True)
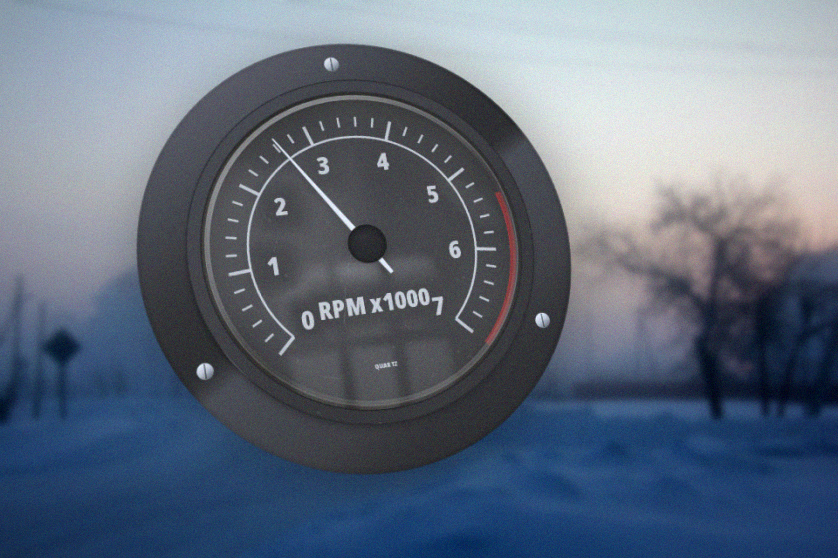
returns 2600,rpm
